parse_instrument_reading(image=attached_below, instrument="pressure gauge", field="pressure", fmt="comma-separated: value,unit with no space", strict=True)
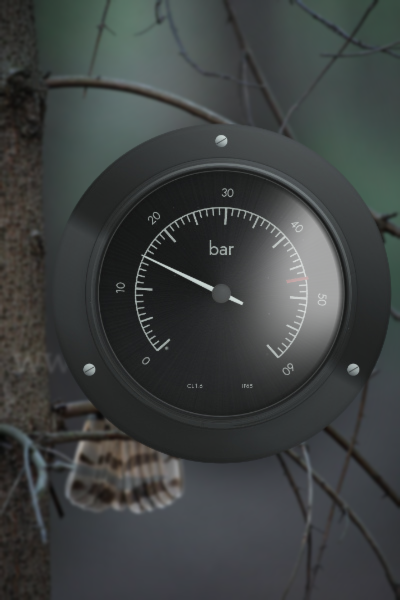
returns 15,bar
